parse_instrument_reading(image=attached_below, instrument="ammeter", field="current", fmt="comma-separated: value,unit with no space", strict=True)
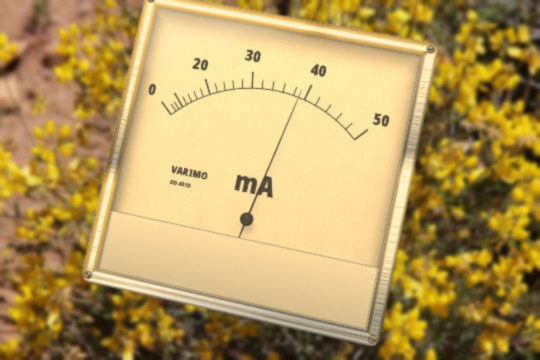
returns 39,mA
